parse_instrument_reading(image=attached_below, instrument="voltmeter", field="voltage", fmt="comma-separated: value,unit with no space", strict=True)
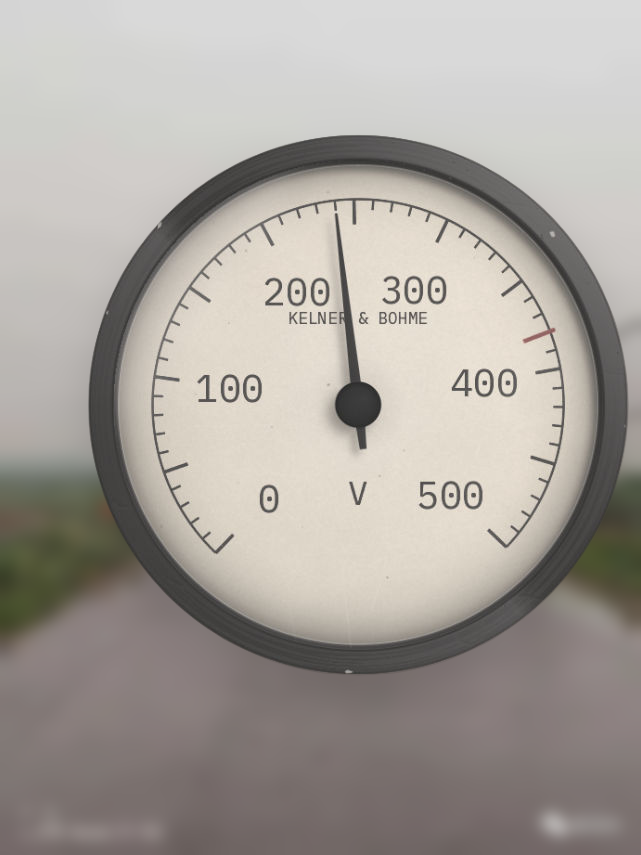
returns 240,V
